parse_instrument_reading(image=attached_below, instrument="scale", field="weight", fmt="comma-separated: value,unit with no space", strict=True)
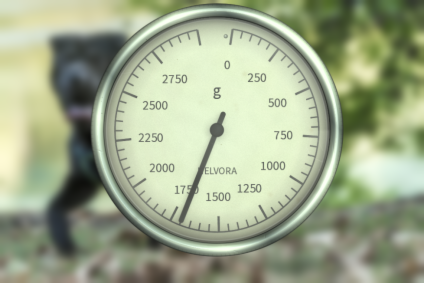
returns 1700,g
